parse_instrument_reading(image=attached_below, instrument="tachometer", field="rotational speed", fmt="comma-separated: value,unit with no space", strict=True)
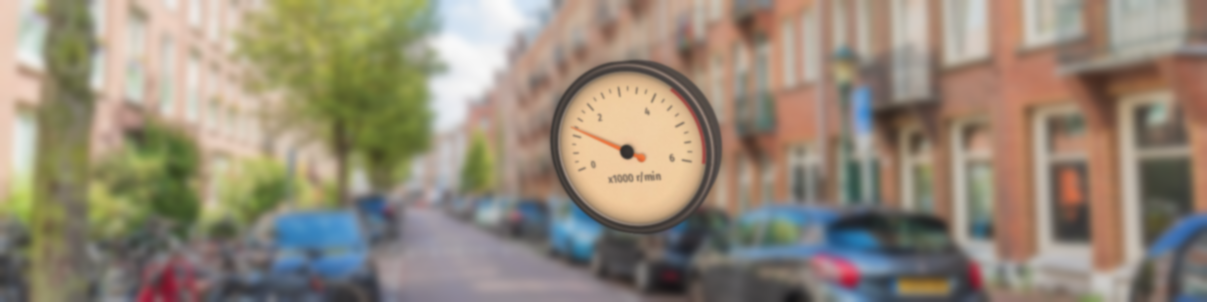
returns 1250,rpm
